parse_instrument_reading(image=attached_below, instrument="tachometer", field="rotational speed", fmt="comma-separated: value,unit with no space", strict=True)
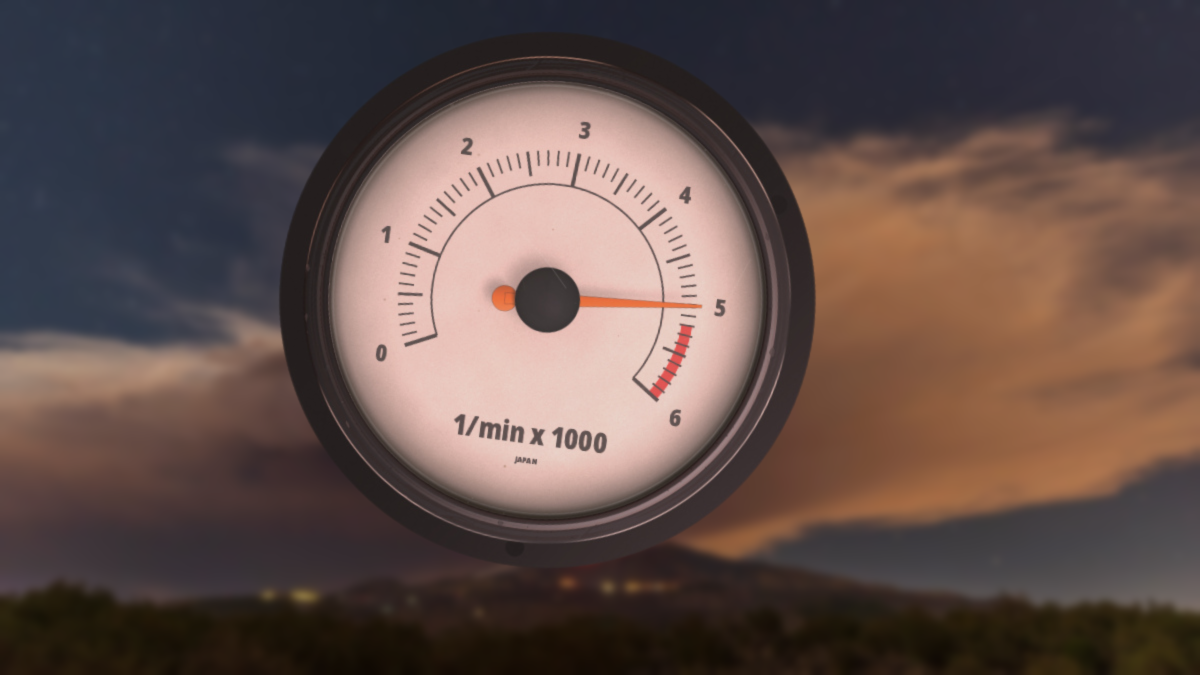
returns 5000,rpm
